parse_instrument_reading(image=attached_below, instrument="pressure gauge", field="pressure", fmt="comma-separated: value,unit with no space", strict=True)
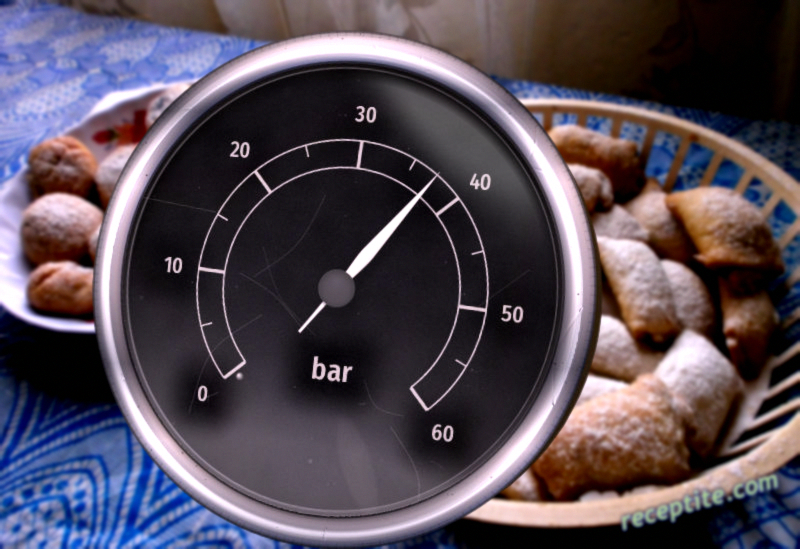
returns 37.5,bar
